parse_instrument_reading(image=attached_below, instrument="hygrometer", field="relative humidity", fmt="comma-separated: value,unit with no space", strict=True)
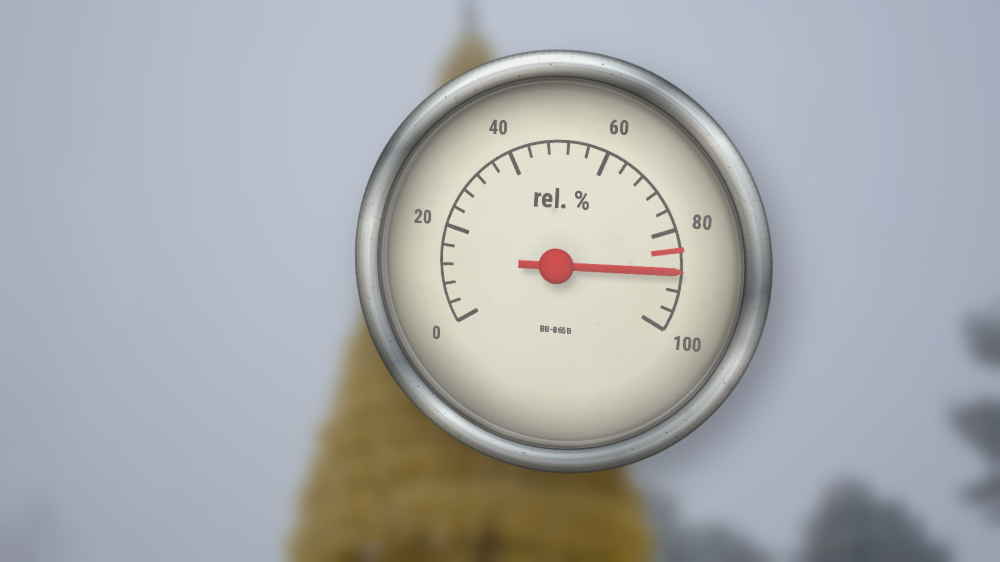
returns 88,%
